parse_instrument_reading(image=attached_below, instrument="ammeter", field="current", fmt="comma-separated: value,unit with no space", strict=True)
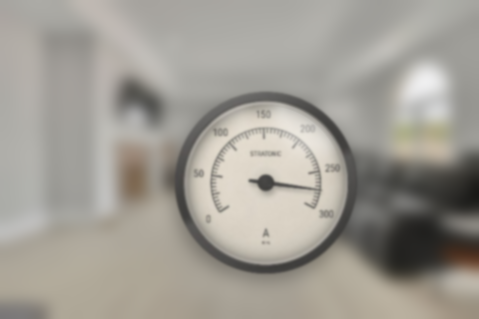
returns 275,A
